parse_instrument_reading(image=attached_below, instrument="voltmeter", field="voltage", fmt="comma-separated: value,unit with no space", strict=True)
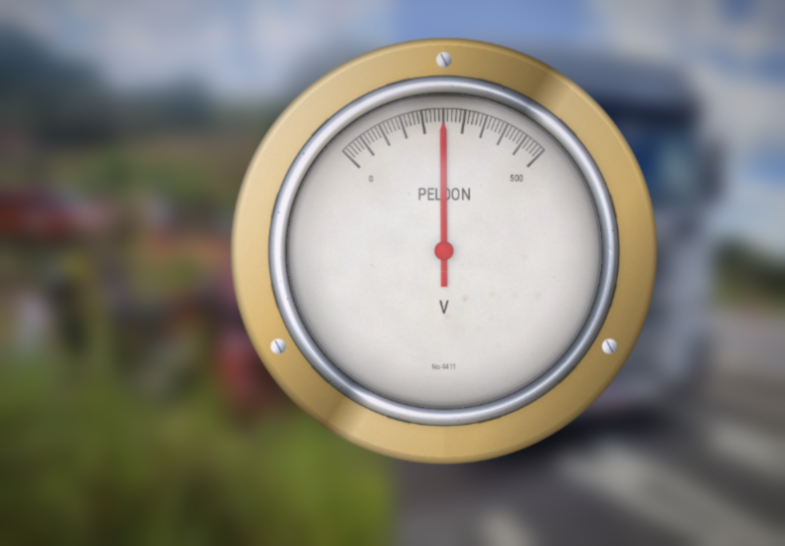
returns 250,V
